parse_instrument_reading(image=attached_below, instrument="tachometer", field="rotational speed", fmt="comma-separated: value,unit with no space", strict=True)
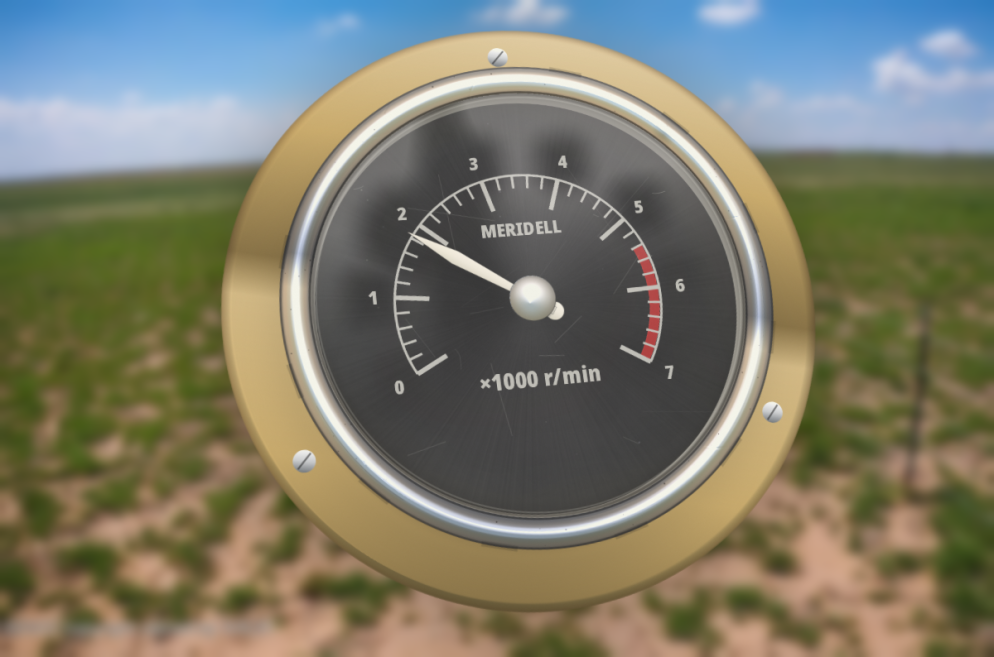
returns 1800,rpm
